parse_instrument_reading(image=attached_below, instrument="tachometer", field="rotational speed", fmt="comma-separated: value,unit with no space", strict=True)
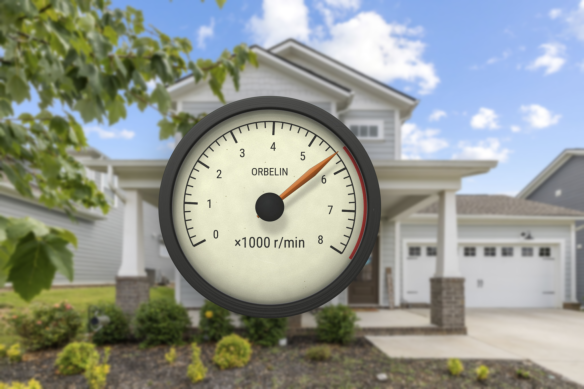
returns 5600,rpm
